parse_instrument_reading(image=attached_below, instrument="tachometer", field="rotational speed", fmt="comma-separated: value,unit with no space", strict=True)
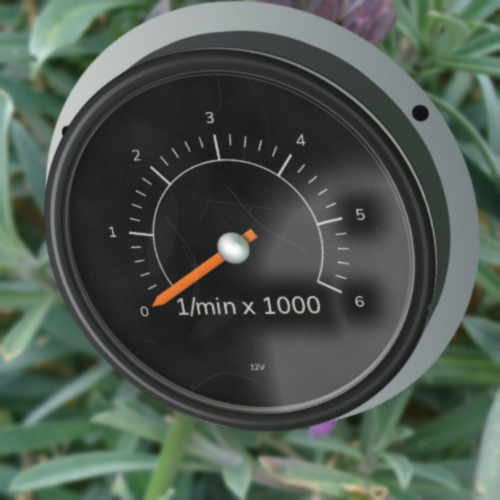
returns 0,rpm
